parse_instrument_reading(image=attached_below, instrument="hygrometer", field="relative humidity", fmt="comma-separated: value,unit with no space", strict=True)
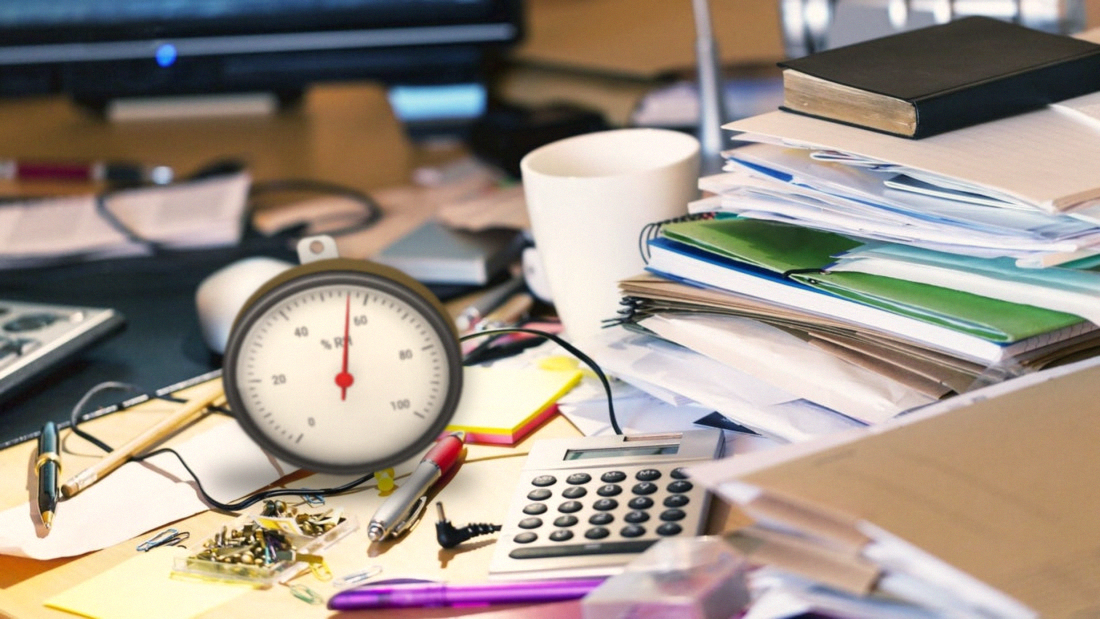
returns 56,%
